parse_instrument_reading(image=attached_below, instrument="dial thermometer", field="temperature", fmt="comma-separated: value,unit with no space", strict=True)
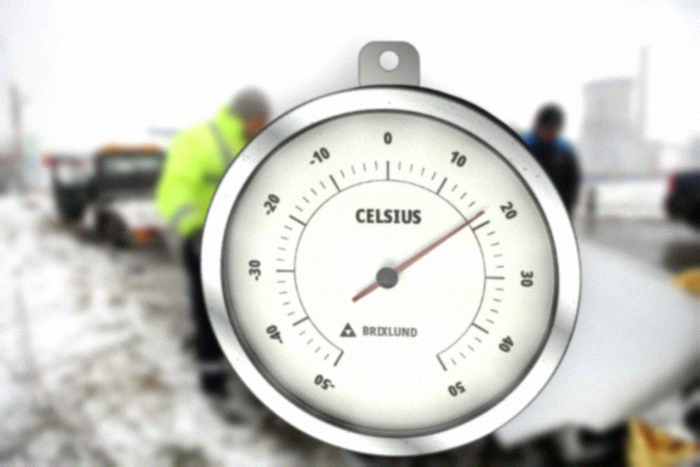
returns 18,°C
